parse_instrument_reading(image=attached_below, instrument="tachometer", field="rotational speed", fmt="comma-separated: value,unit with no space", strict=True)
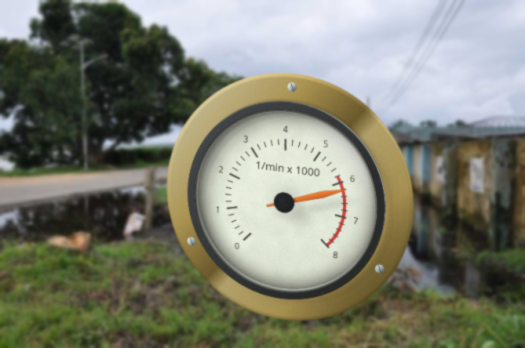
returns 6200,rpm
